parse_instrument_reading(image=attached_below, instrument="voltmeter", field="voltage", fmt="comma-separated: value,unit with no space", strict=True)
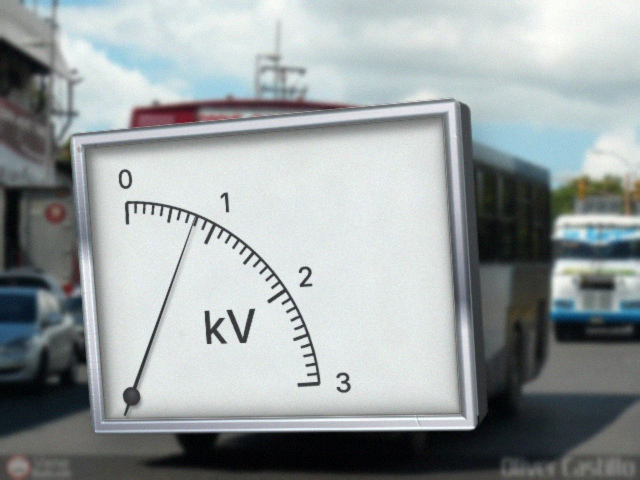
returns 0.8,kV
